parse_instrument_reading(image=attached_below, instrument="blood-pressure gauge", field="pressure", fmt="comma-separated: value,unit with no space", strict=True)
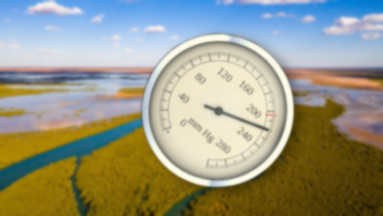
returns 220,mmHg
